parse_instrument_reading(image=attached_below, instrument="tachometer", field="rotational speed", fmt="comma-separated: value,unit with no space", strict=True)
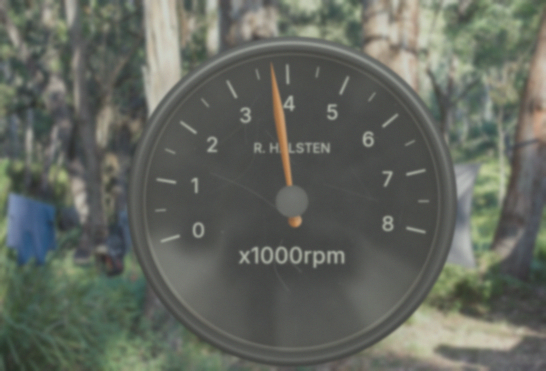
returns 3750,rpm
